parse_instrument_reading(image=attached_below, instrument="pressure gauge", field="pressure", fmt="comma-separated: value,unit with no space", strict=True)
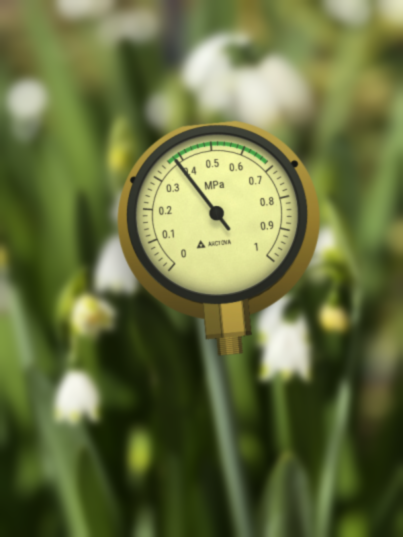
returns 0.38,MPa
